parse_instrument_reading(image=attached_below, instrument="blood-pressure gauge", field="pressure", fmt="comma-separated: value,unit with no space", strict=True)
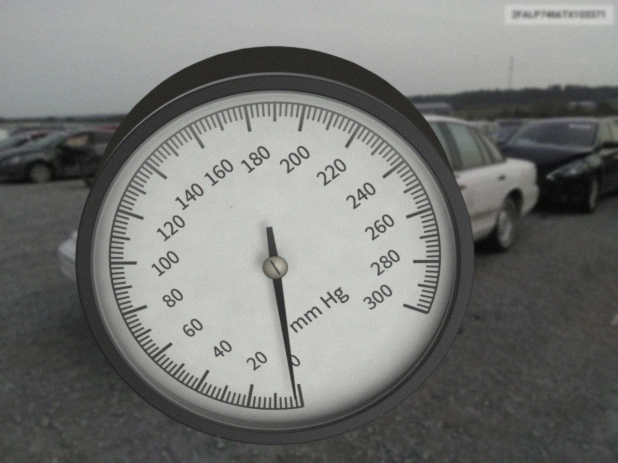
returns 2,mmHg
